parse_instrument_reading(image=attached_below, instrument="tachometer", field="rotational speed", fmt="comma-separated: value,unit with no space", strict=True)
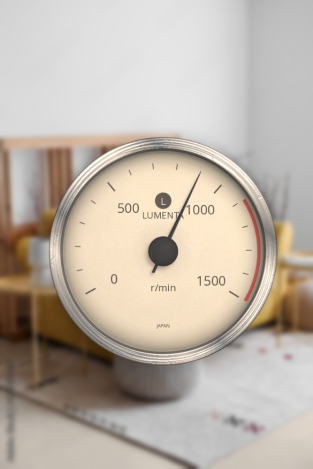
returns 900,rpm
